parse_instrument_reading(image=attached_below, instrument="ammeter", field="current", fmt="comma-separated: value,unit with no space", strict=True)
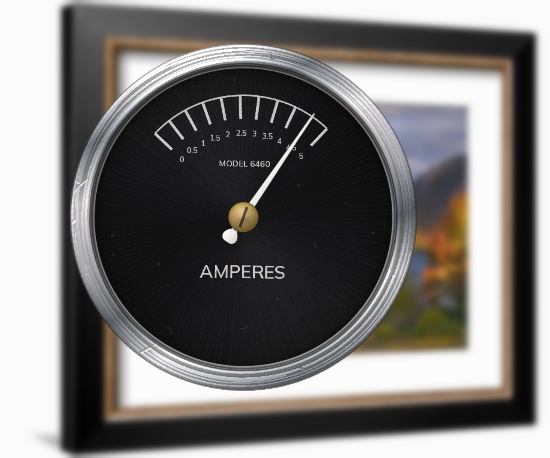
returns 4.5,A
